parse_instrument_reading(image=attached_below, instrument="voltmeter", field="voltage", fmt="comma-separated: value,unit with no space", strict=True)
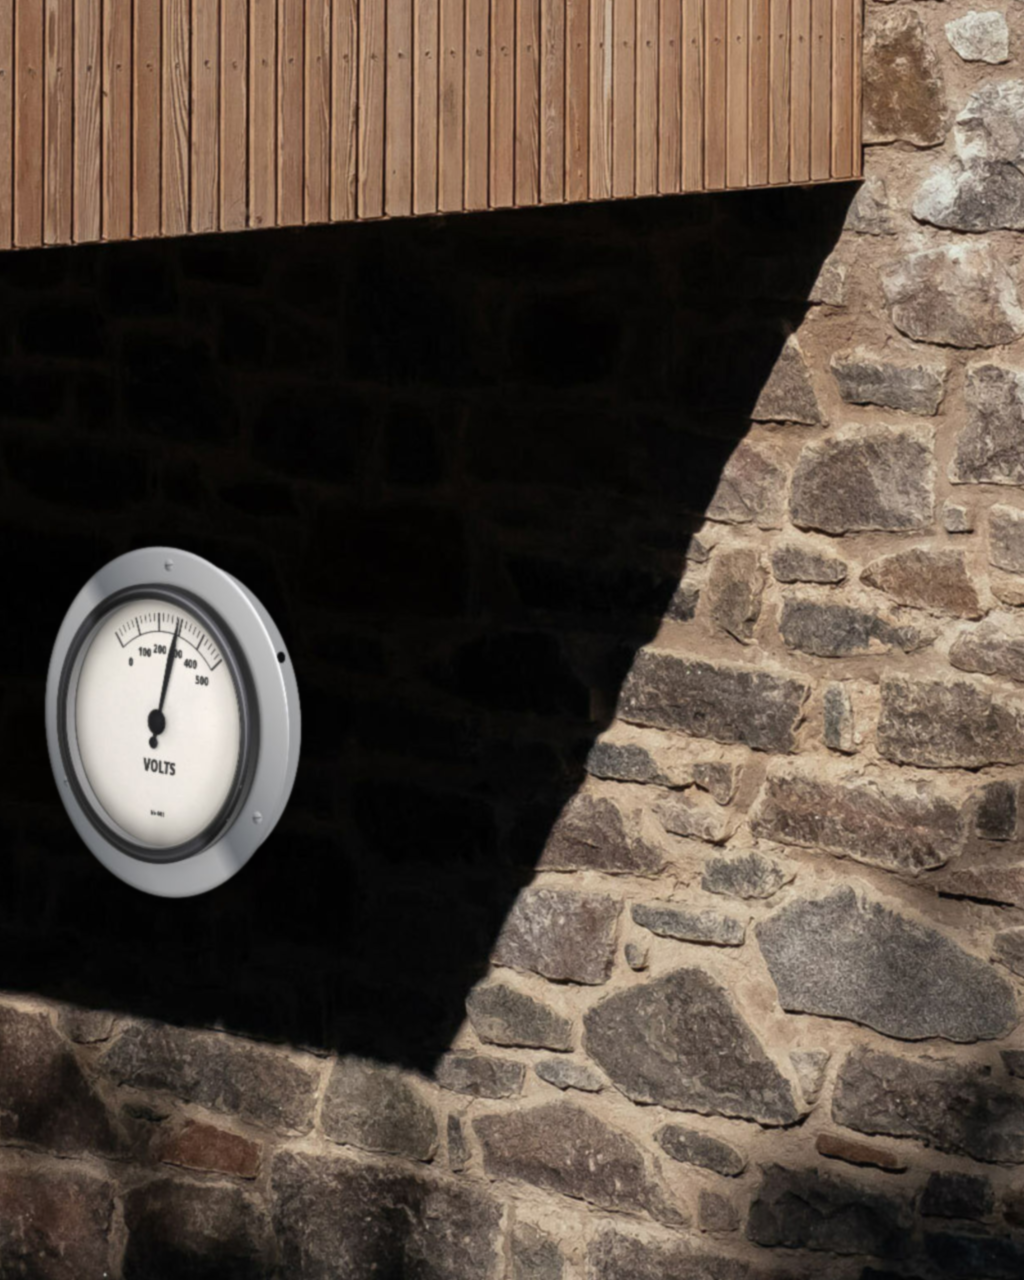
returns 300,V
